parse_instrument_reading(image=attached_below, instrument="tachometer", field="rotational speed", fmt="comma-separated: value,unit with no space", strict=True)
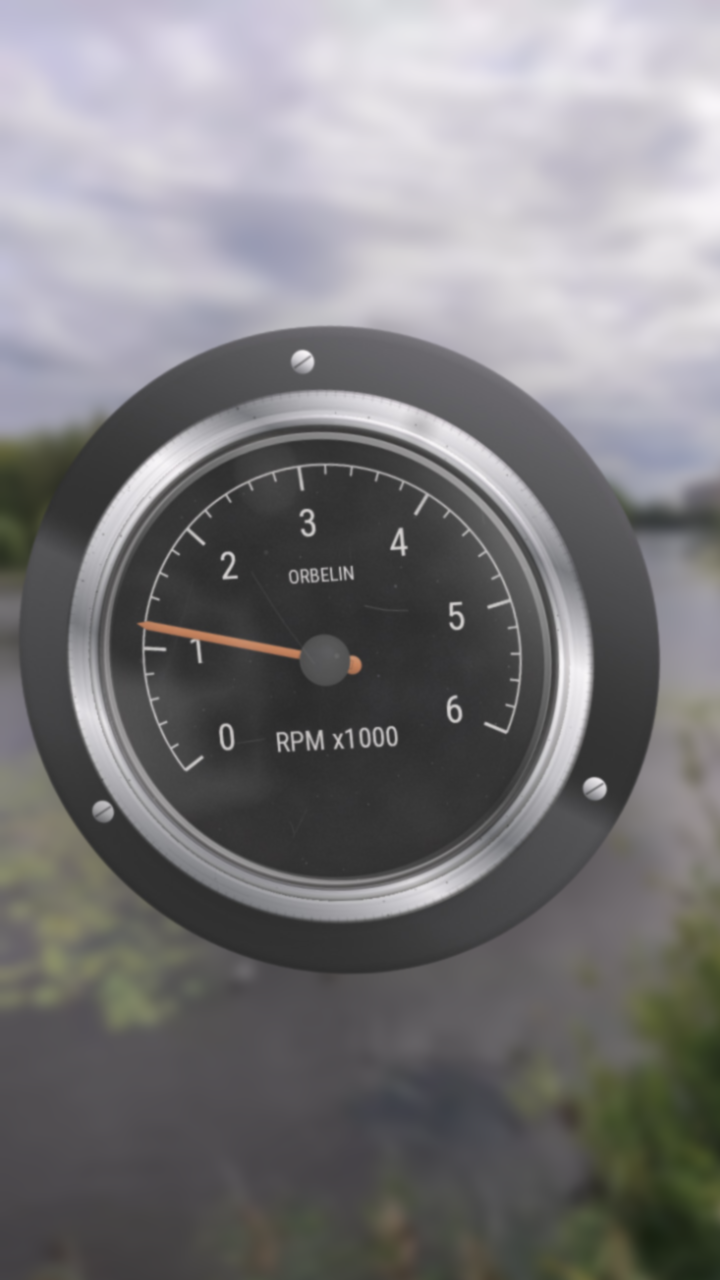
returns 1200,rpm
